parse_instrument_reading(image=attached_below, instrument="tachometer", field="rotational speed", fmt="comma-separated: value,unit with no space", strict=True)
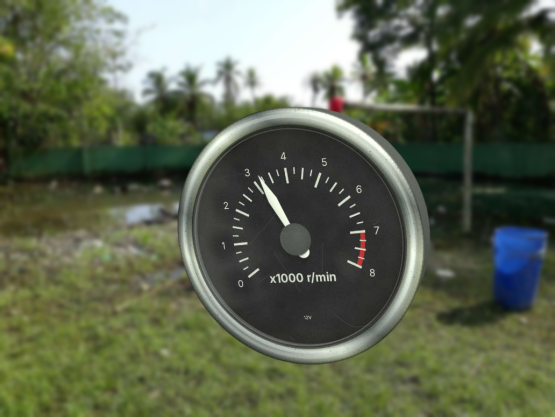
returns 3250,rpm
